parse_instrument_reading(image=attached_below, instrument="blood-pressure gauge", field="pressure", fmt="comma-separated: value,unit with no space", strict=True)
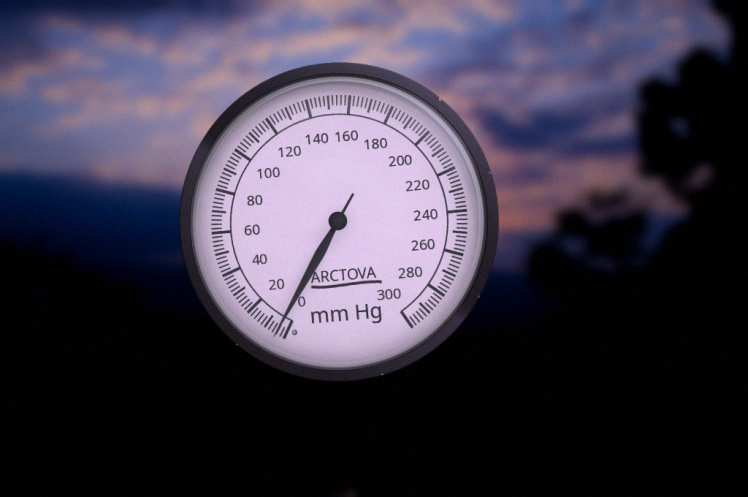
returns 4,mmHg
